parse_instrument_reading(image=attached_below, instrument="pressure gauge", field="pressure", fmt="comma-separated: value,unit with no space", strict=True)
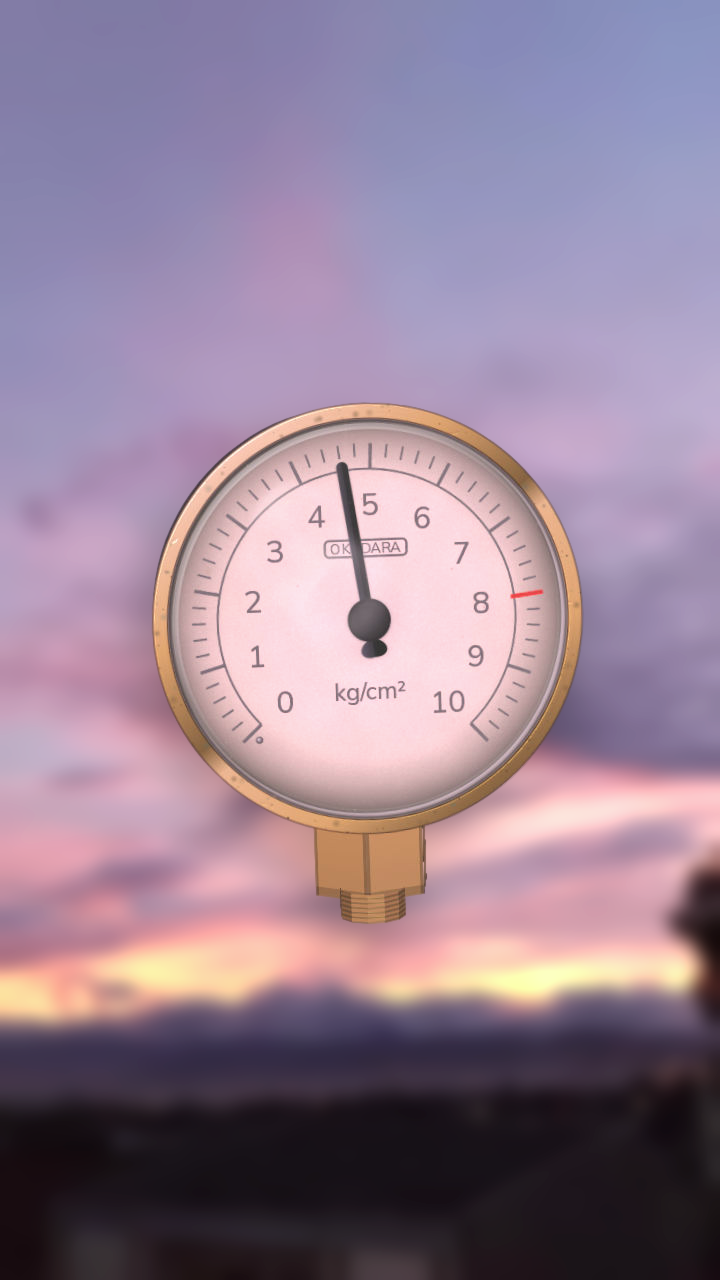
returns 4.6,kg/cm²
